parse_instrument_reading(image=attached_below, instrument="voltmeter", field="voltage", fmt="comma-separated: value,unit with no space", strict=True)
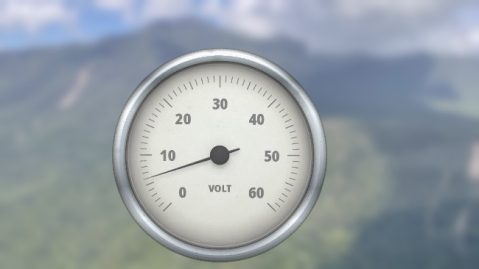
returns 6,V
